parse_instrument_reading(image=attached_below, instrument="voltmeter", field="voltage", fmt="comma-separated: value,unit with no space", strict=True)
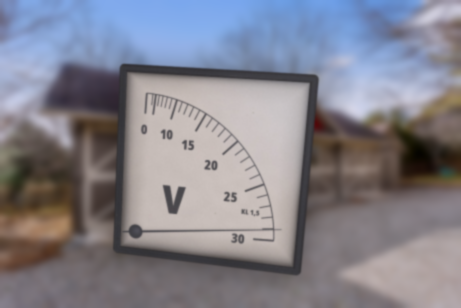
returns 29,V
